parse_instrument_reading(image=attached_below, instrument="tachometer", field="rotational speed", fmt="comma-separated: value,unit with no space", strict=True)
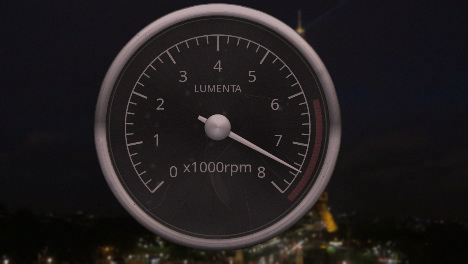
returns 7500,rpm
